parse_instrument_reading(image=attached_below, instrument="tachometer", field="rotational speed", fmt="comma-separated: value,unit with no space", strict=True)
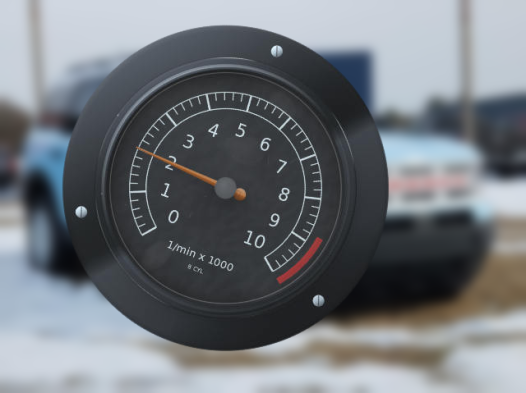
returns 2000,rpm
